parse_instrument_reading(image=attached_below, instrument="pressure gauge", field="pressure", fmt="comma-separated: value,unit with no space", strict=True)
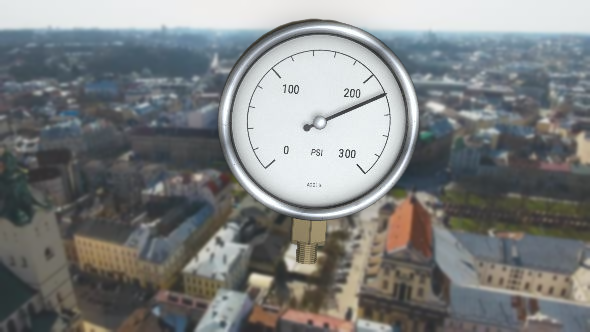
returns 220,psi
